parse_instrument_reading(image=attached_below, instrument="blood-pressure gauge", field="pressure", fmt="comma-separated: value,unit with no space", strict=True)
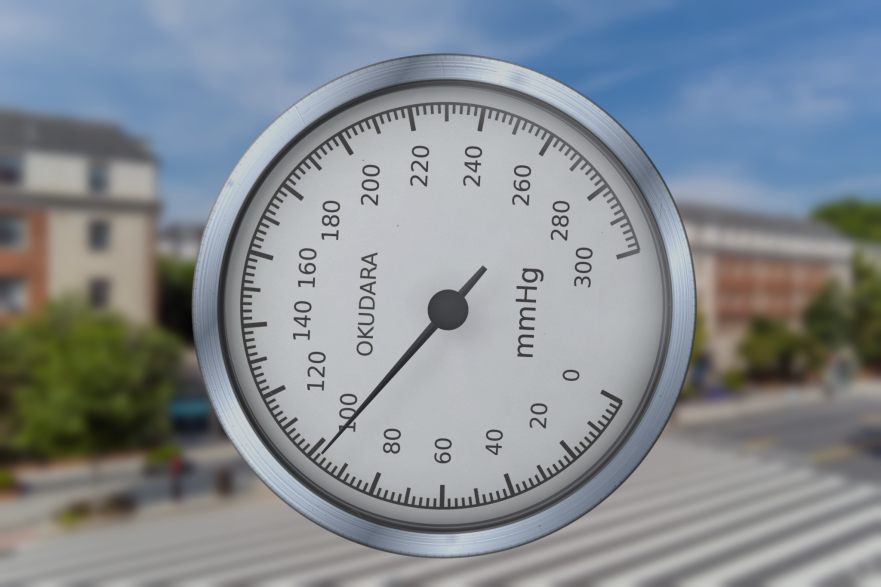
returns 98,mmHg
